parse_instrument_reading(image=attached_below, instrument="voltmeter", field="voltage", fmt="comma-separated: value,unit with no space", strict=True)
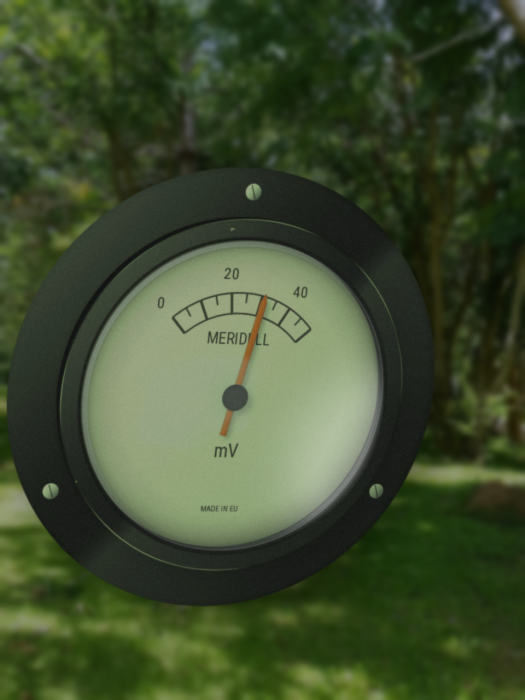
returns 30,mV
